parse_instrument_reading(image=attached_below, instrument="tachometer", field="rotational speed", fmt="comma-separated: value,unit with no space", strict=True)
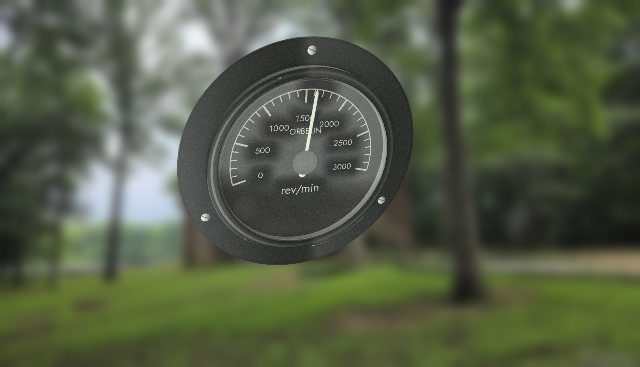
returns 1600,rpm
